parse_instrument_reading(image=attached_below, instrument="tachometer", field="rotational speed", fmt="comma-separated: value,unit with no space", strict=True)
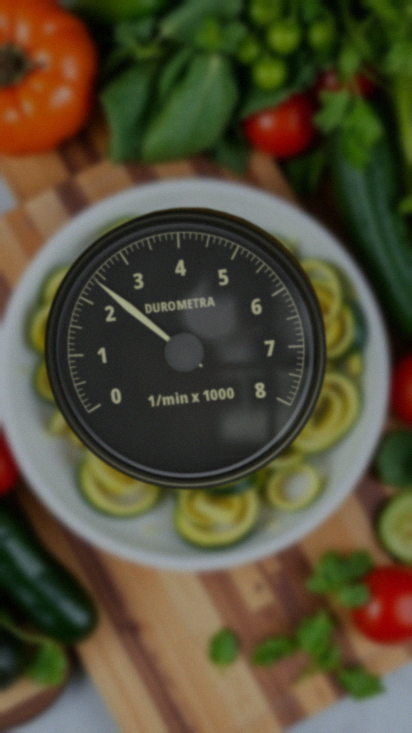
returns 2400,rpm
